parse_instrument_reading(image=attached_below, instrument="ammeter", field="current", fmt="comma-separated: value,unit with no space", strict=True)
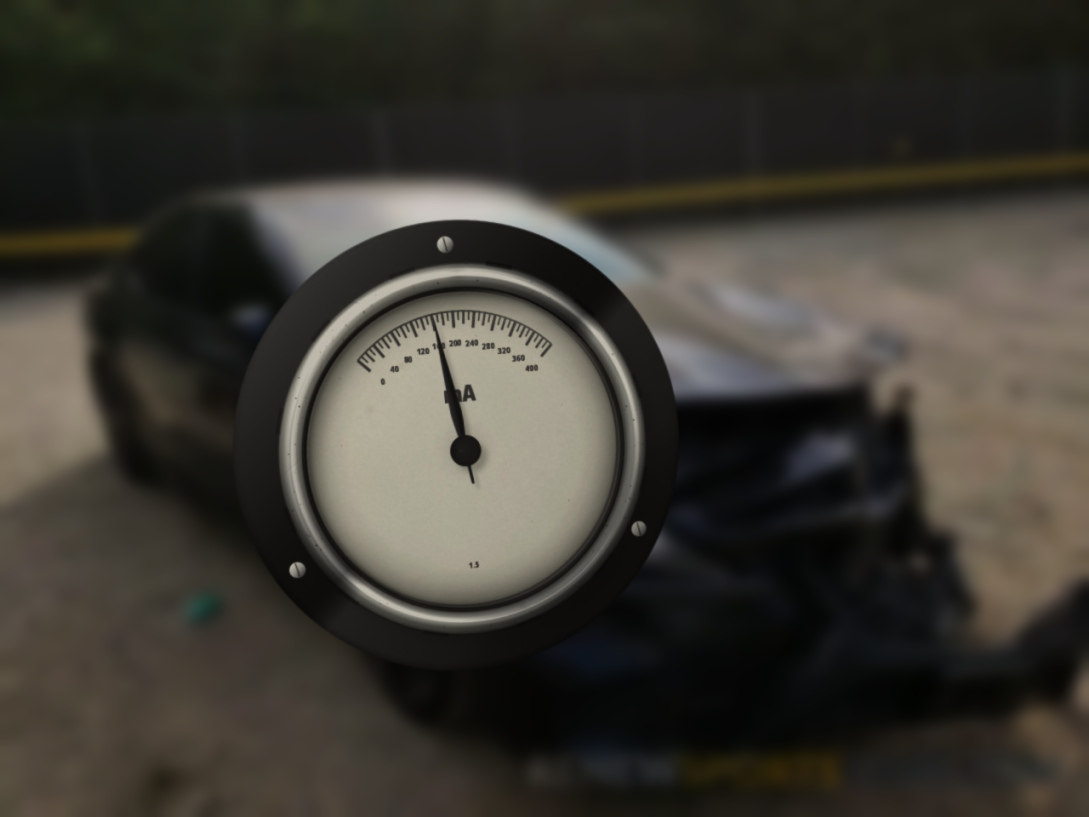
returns 160,mA
